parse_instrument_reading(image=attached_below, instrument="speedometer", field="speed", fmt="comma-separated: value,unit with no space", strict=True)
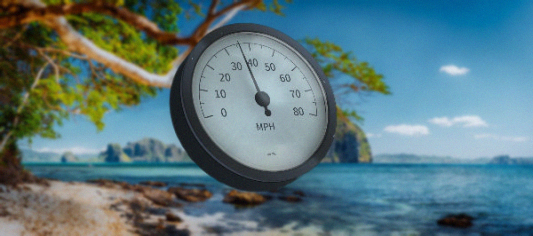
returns 35,mph
